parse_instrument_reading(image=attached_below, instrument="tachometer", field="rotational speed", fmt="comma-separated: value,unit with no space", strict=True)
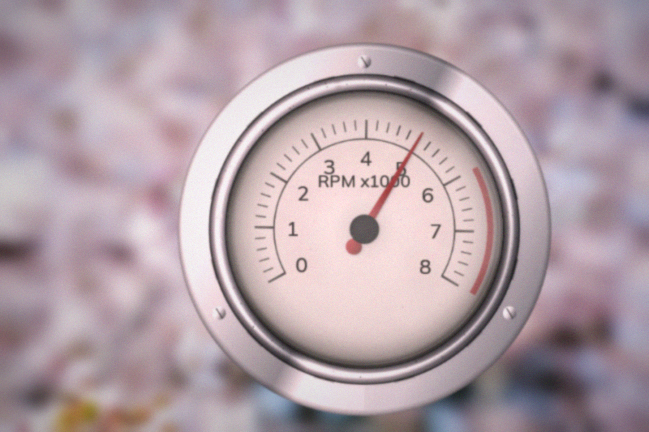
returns 5000,rpm
